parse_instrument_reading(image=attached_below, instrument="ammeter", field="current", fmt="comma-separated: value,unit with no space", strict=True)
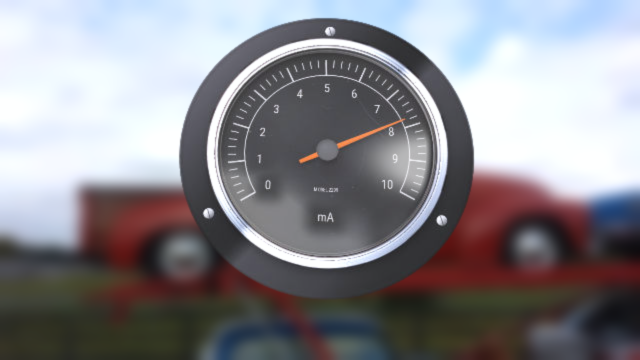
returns 7.8,mA
